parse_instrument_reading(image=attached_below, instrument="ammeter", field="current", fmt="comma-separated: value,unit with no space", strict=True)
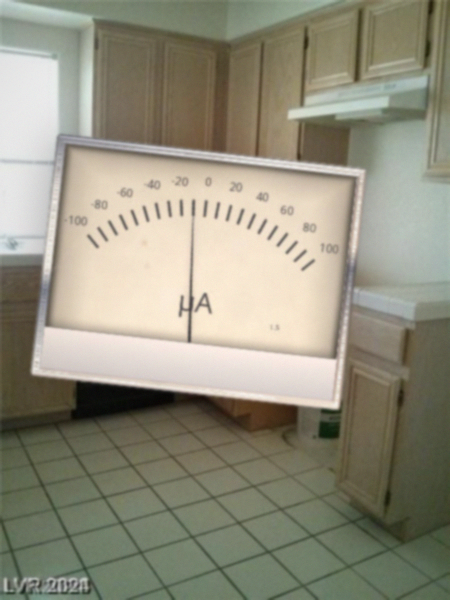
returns -10,µA
